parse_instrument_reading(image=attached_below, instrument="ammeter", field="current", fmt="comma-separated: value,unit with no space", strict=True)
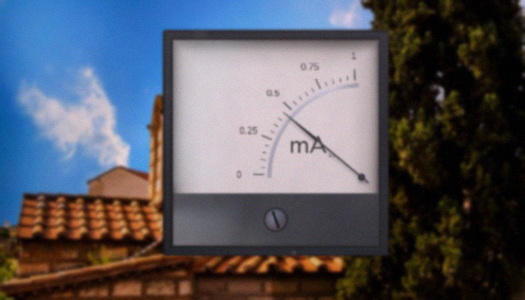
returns 0.45,mA
